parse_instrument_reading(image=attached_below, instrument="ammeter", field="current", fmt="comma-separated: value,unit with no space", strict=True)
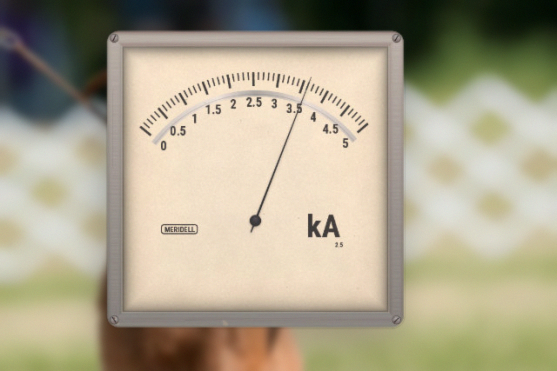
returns 3.6,kA
